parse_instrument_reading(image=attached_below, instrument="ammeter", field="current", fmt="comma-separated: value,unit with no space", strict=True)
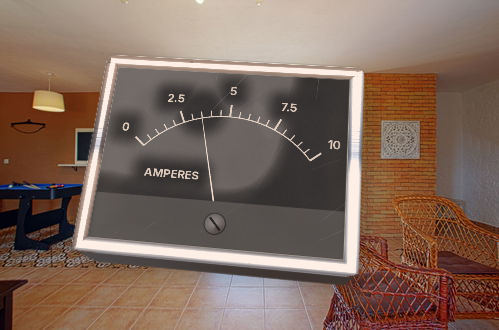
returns 3.5,A
